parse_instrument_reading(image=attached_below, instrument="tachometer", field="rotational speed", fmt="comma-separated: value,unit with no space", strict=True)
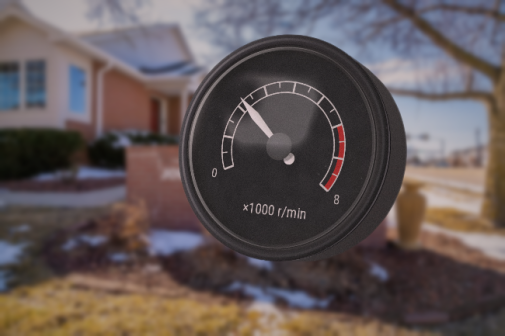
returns 2250,rpm
